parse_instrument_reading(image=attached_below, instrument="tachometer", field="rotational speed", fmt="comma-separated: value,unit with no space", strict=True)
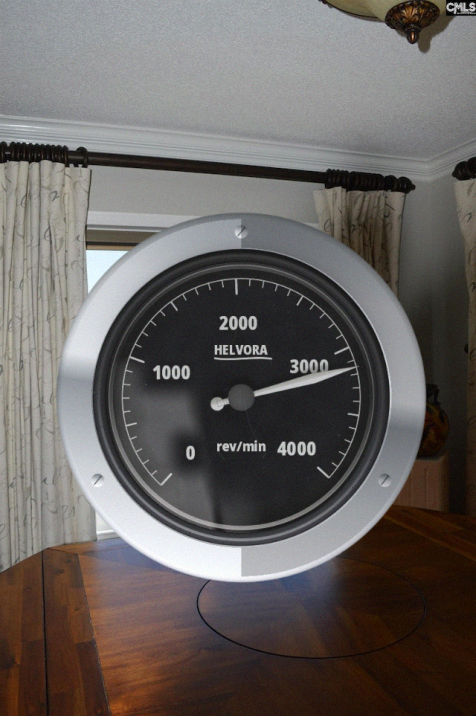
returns 3150,rpm
